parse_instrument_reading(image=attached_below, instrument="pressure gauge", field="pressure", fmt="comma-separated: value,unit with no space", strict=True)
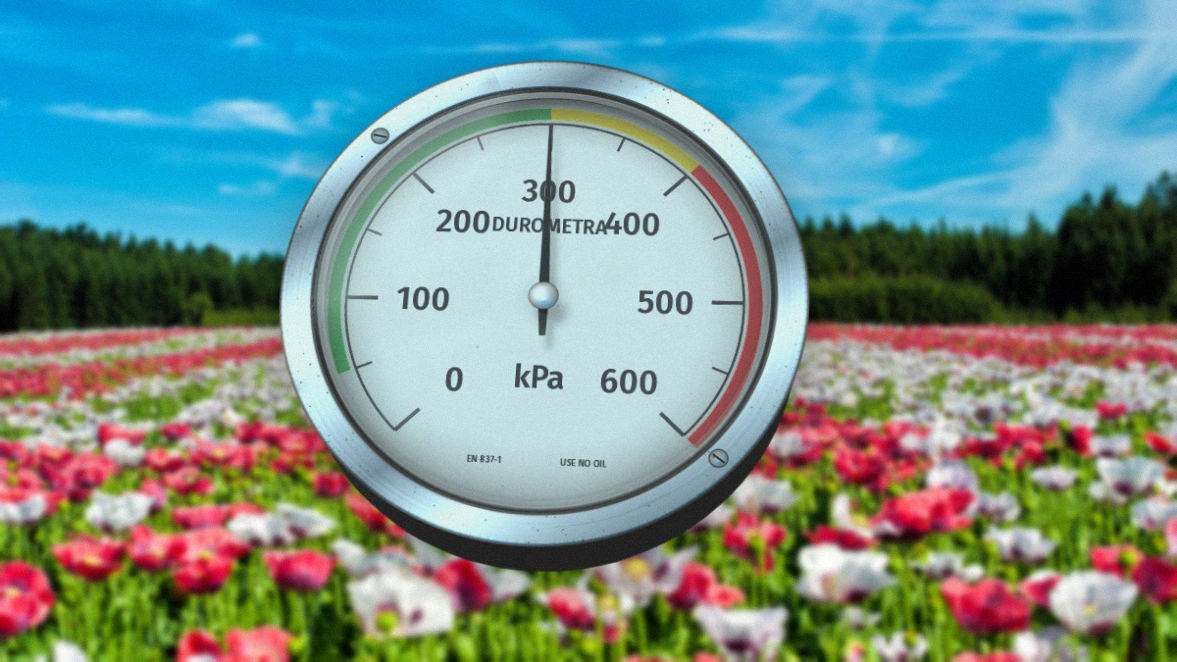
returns 300,kPa
